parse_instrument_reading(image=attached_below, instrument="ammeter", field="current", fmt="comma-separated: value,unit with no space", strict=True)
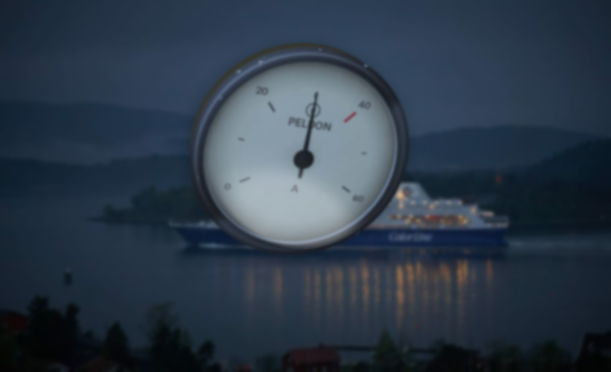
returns 30,A
